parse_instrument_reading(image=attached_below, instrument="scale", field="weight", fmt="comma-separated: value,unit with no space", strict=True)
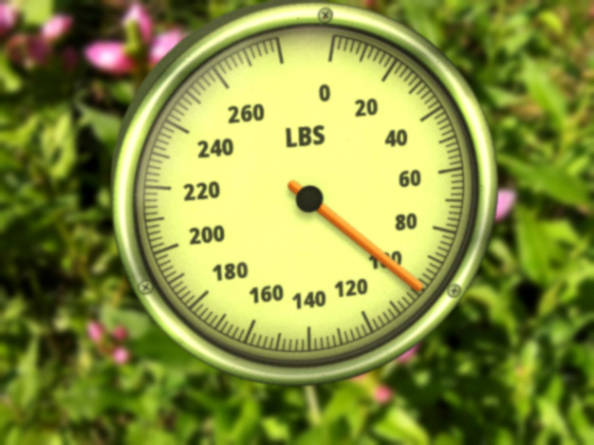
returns 100,lb
